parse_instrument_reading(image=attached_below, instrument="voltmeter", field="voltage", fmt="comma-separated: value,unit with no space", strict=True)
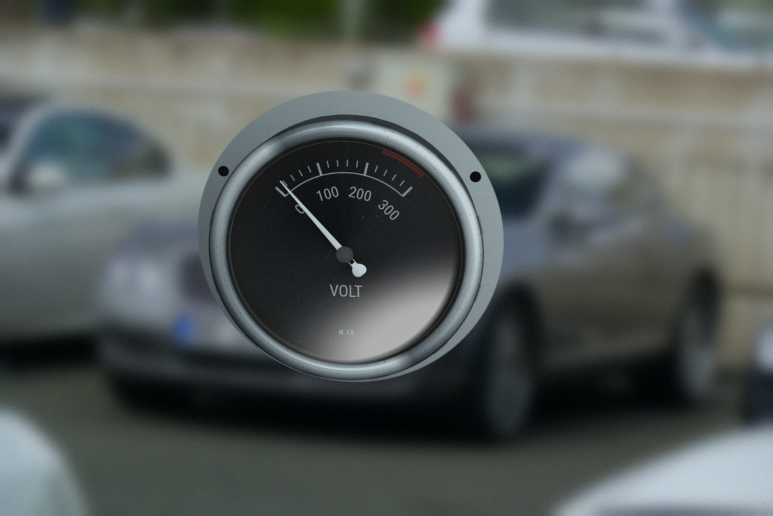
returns 20,V
